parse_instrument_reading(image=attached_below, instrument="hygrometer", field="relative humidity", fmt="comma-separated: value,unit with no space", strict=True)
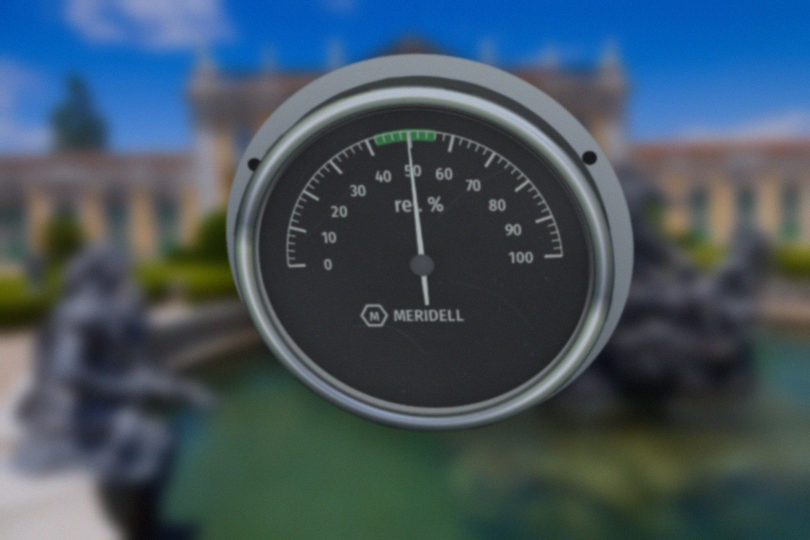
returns 50,%
